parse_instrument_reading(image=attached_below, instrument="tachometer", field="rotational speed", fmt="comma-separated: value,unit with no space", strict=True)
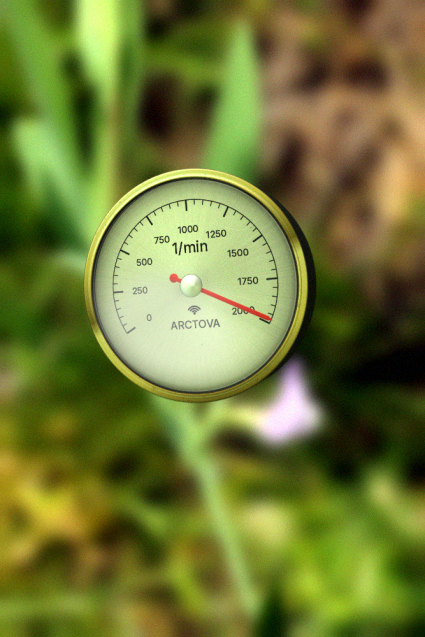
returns 1975,rpm
